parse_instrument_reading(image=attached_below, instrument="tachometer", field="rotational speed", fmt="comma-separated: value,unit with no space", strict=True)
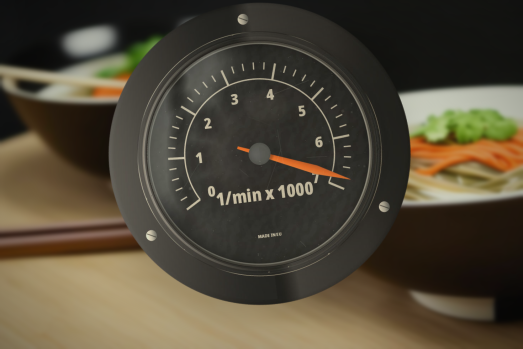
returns 6800,rpm
